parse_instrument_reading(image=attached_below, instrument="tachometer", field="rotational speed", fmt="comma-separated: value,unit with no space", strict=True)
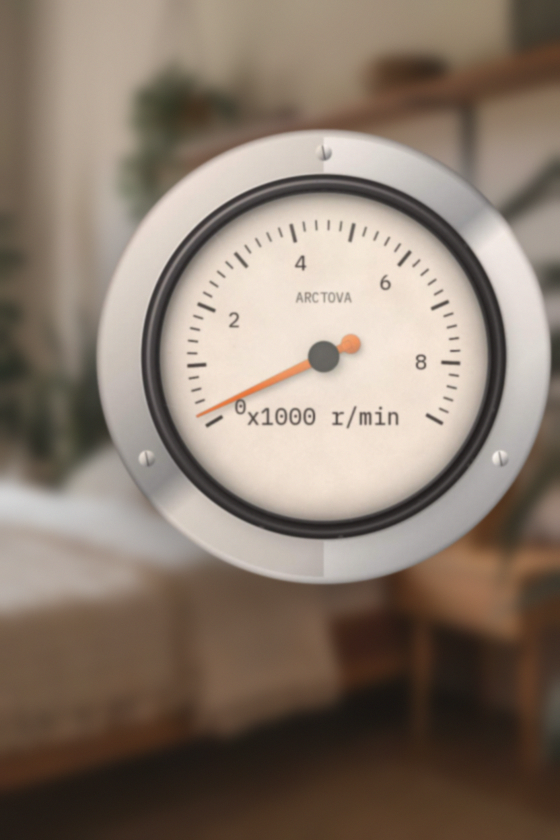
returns 200,rpm
